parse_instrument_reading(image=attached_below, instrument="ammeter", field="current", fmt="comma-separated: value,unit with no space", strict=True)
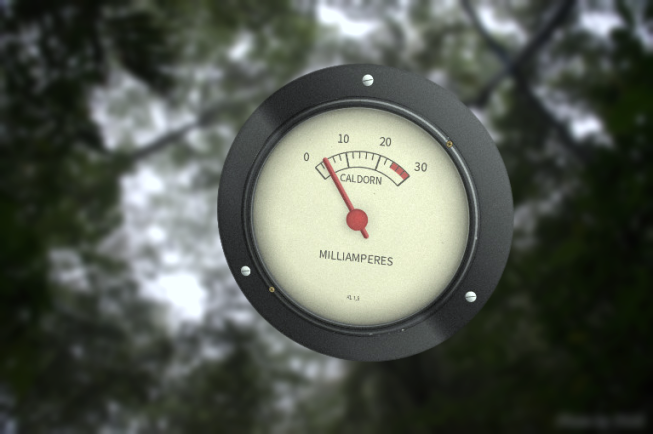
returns 4,mA
